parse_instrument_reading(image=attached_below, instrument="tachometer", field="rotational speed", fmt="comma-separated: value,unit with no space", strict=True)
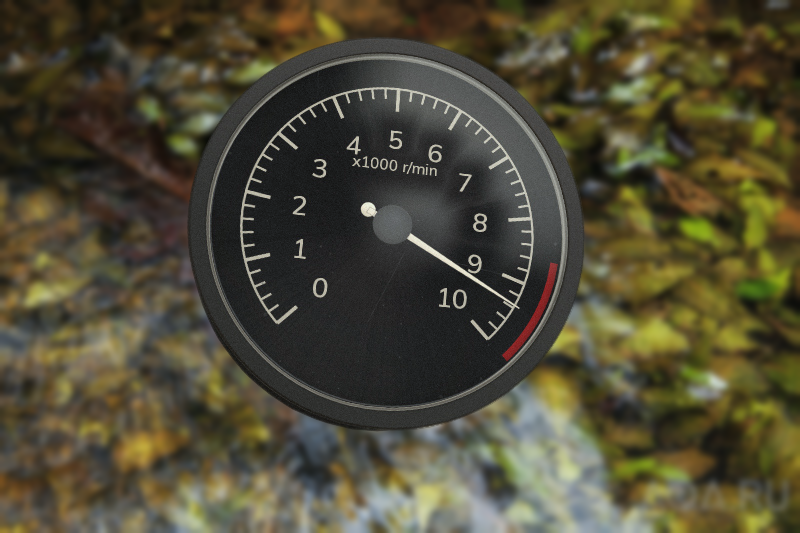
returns 9400,rpm
